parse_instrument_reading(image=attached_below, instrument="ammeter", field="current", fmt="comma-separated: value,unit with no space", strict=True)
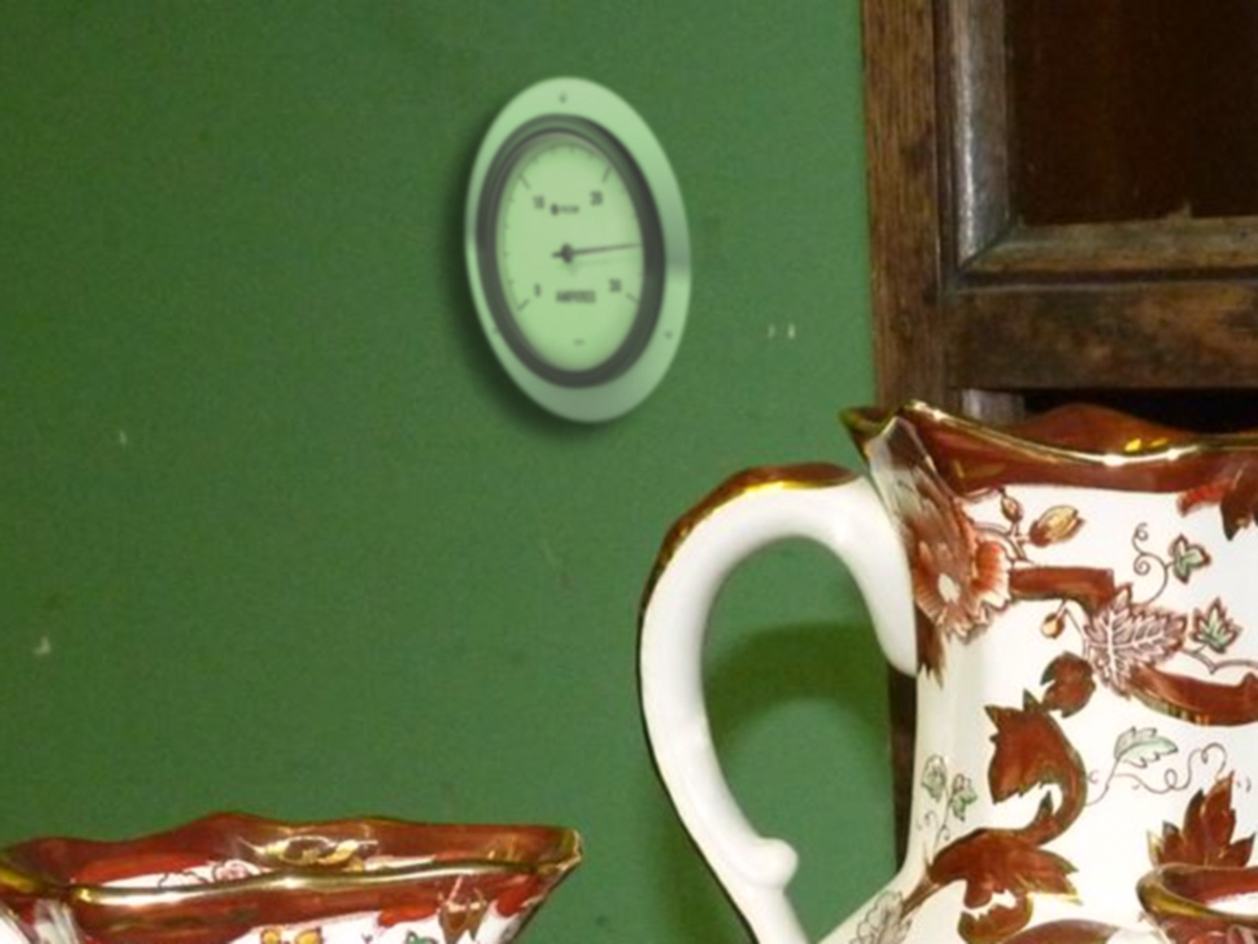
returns 26,A
